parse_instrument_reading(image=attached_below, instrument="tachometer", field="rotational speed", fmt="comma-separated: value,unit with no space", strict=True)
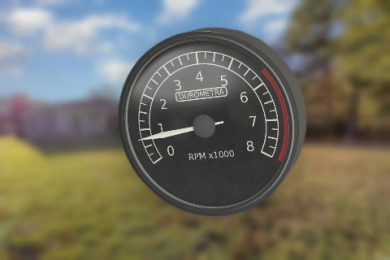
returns 750,rpm
